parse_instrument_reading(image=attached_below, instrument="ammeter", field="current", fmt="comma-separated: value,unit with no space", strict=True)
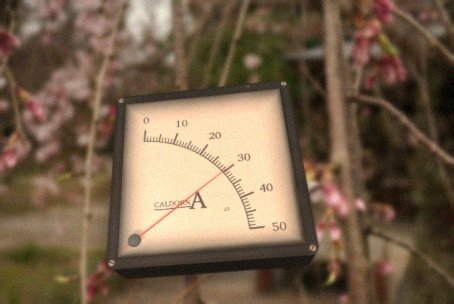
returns 30,A
